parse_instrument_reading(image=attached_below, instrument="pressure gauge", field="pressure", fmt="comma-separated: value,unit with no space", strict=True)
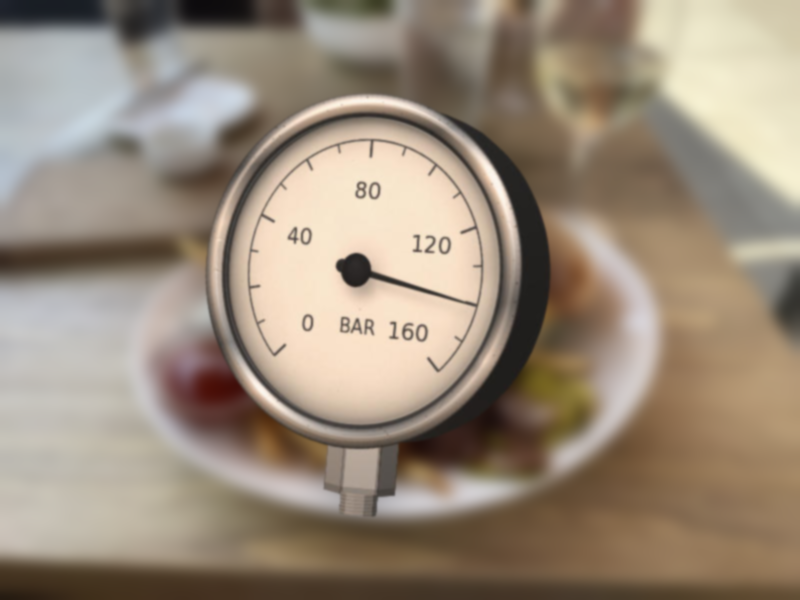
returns 140,bar
